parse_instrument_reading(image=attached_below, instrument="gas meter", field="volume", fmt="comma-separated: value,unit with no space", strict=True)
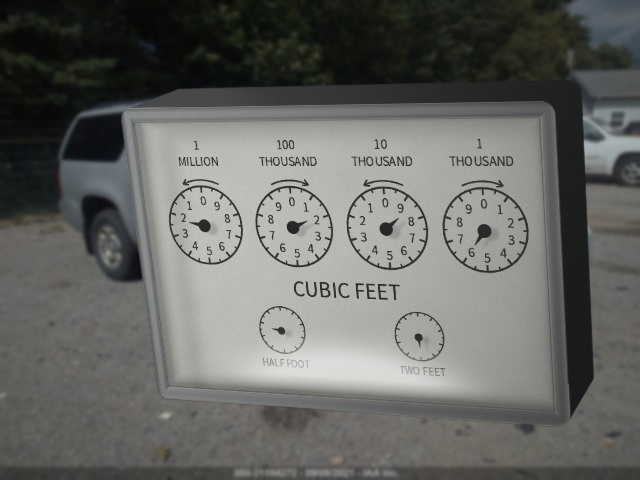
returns 218600,ft³
